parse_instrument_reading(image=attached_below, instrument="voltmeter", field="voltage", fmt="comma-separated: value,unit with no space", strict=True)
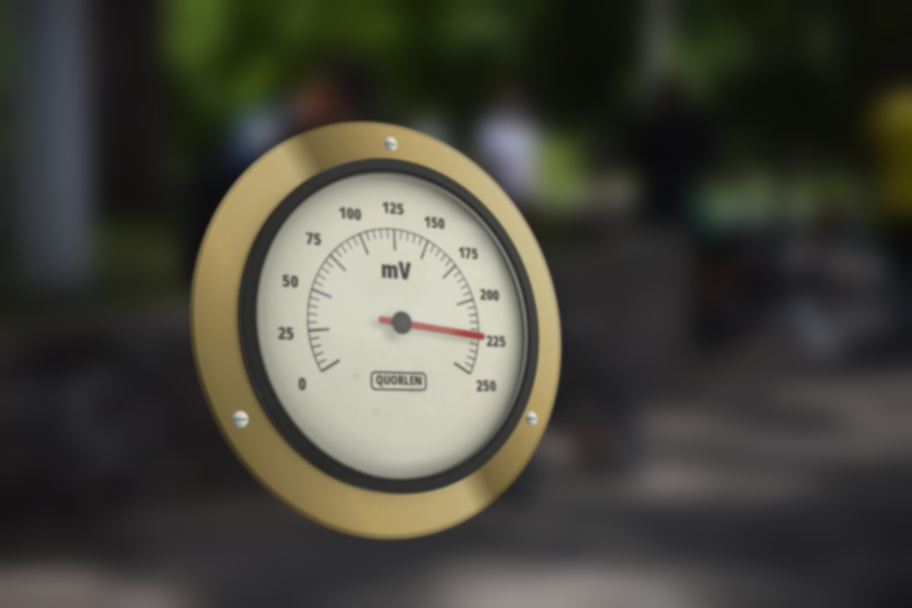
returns 225,mV
